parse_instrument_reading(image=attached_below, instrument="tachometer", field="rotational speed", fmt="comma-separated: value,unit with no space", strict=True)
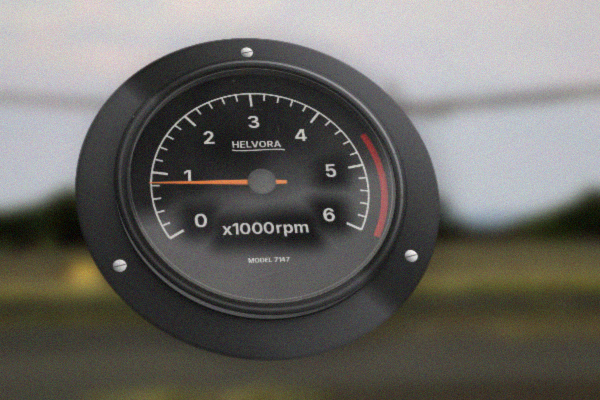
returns 800,rpm
